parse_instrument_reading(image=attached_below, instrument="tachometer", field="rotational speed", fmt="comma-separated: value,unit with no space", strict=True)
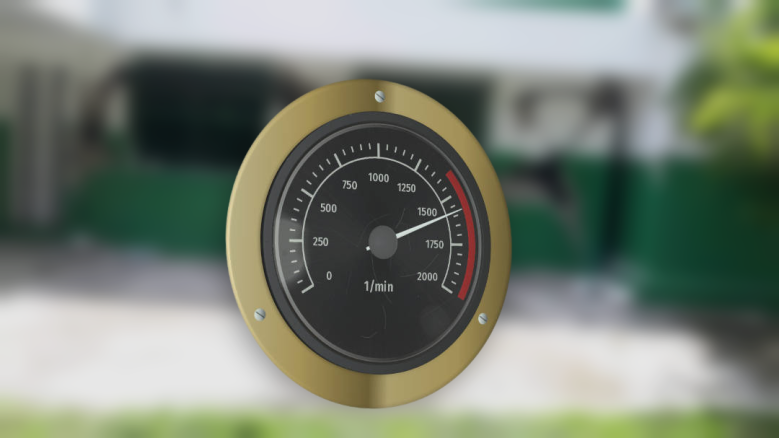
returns 1575,rpm
